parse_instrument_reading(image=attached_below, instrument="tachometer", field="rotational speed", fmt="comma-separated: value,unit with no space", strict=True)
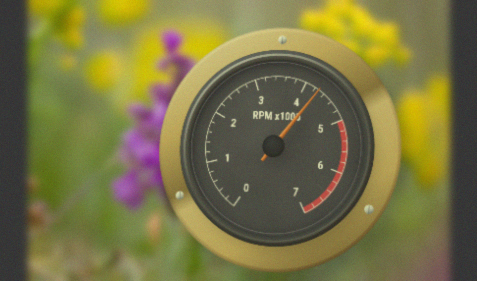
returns 4300,rpm
